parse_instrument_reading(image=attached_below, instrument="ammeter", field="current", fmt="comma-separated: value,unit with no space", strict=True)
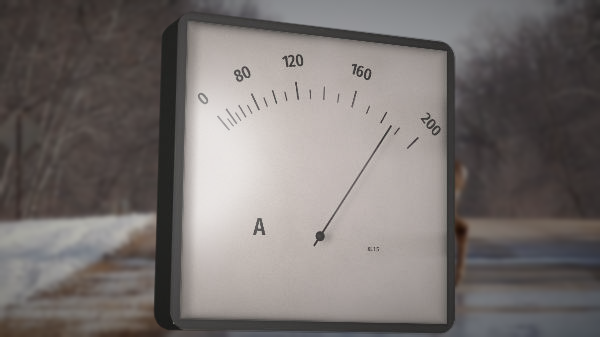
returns 185,A
